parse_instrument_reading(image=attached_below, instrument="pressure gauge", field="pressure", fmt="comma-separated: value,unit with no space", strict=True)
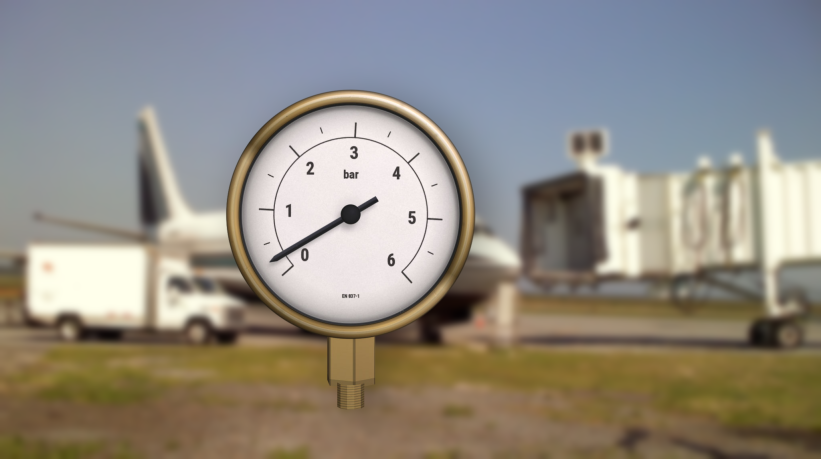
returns 0.25,bar
